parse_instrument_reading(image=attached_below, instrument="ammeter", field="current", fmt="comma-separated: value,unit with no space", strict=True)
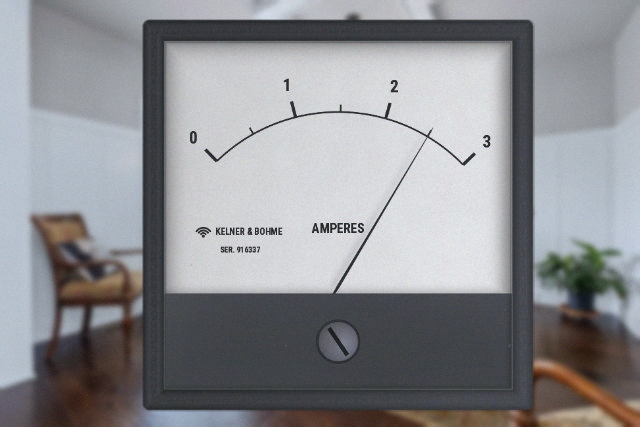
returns 2.5,A
